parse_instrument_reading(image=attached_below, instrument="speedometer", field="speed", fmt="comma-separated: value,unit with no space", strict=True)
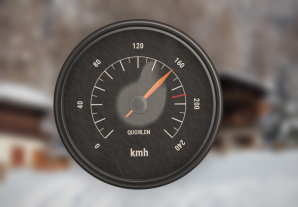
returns 160,km/h
